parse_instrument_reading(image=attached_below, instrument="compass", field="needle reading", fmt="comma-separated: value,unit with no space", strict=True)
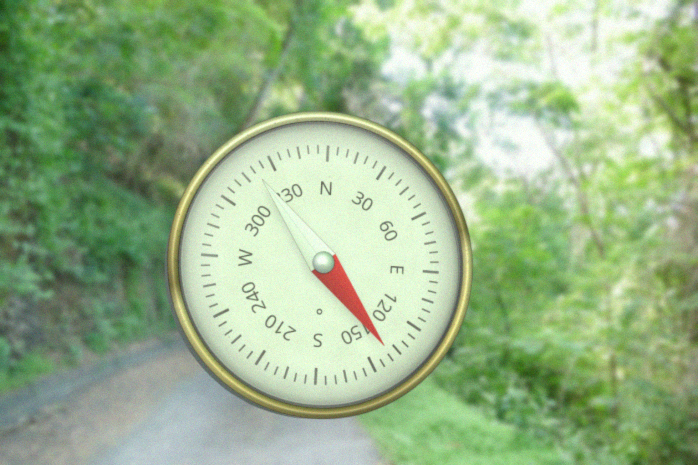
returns 140,°
